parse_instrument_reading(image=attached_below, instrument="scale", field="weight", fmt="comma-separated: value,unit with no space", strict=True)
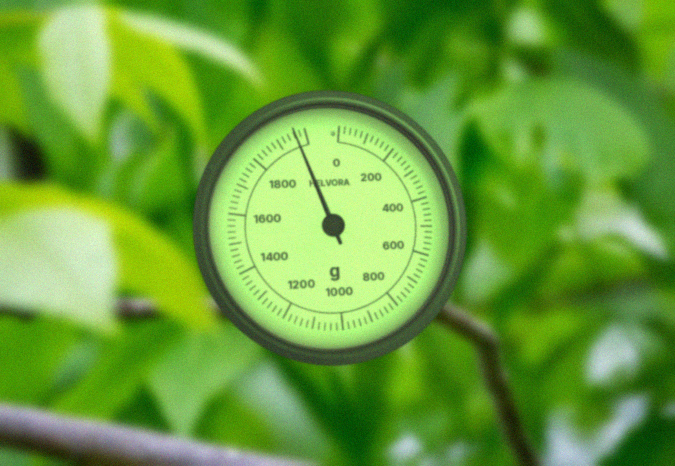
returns 1960,g
